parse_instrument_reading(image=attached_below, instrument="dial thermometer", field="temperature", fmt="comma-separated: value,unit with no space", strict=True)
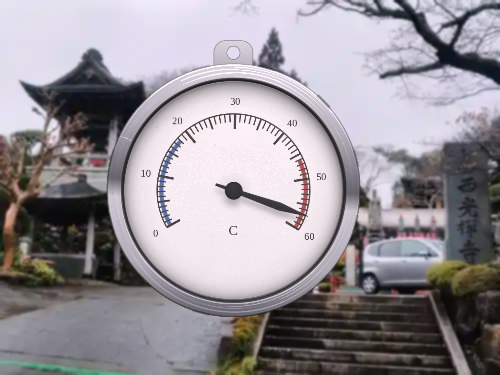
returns 57,°C
